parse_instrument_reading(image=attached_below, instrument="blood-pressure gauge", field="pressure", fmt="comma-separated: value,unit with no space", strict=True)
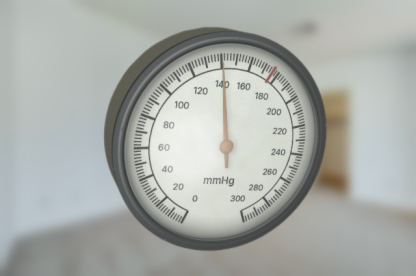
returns 140,mmHg
